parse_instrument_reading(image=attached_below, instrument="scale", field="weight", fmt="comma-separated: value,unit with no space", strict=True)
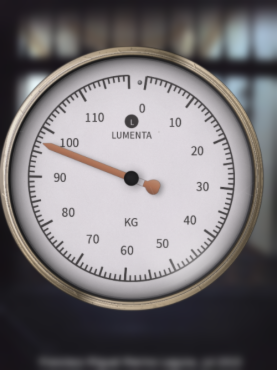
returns 97,kg
